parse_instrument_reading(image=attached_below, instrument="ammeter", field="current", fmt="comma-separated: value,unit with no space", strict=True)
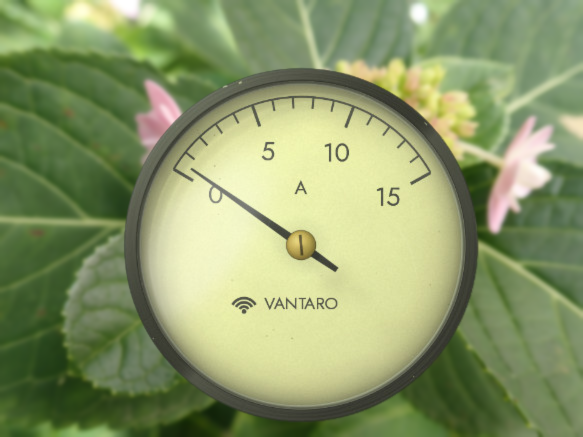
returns 0.5,A
